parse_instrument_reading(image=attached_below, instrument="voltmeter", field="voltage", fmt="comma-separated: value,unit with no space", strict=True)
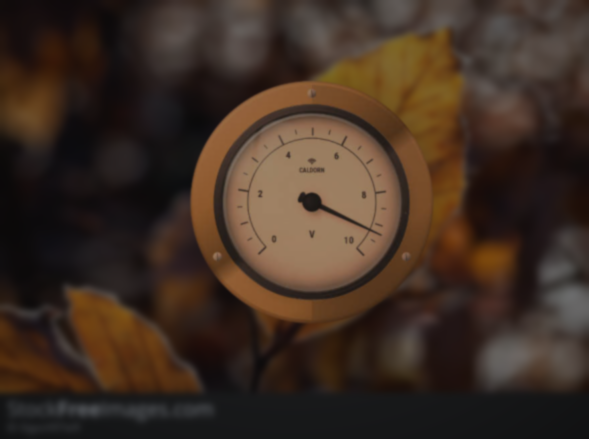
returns 9.25,V
